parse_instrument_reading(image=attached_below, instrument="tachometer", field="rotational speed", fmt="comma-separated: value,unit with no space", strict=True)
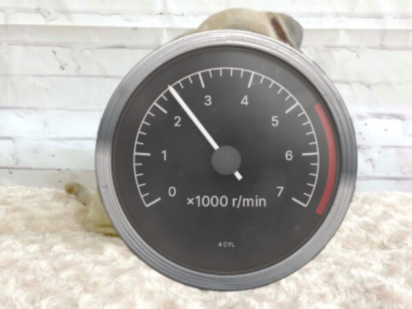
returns 2400,rpm
